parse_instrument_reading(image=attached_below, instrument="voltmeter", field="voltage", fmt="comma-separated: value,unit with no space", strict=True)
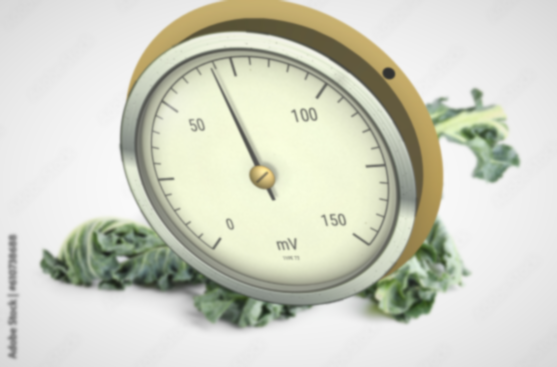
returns 70,mV
